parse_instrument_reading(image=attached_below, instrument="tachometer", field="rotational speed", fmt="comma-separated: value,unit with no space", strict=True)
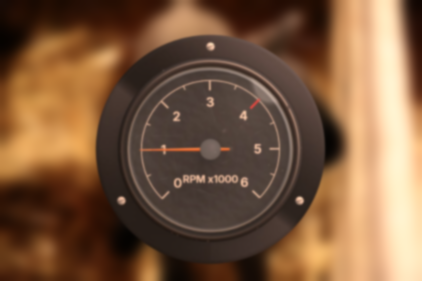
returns 1000,rpm
